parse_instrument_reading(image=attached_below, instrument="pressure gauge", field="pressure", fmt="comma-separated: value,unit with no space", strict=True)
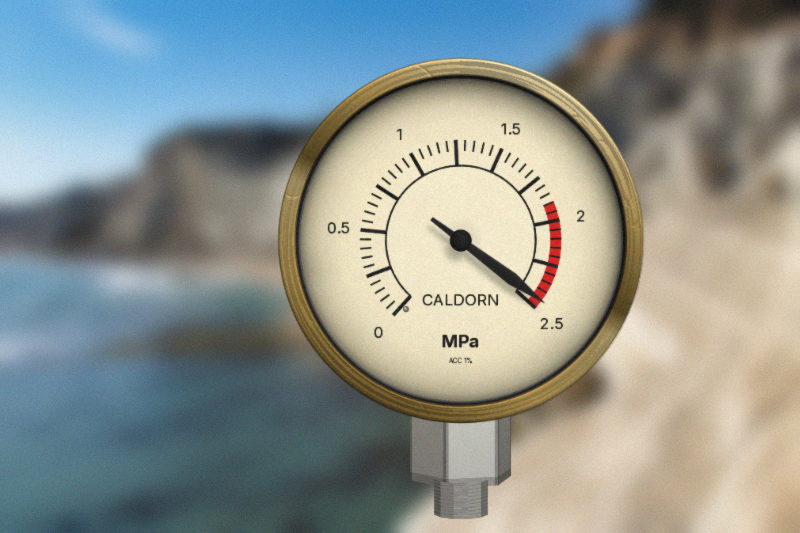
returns 2.45,MPa
